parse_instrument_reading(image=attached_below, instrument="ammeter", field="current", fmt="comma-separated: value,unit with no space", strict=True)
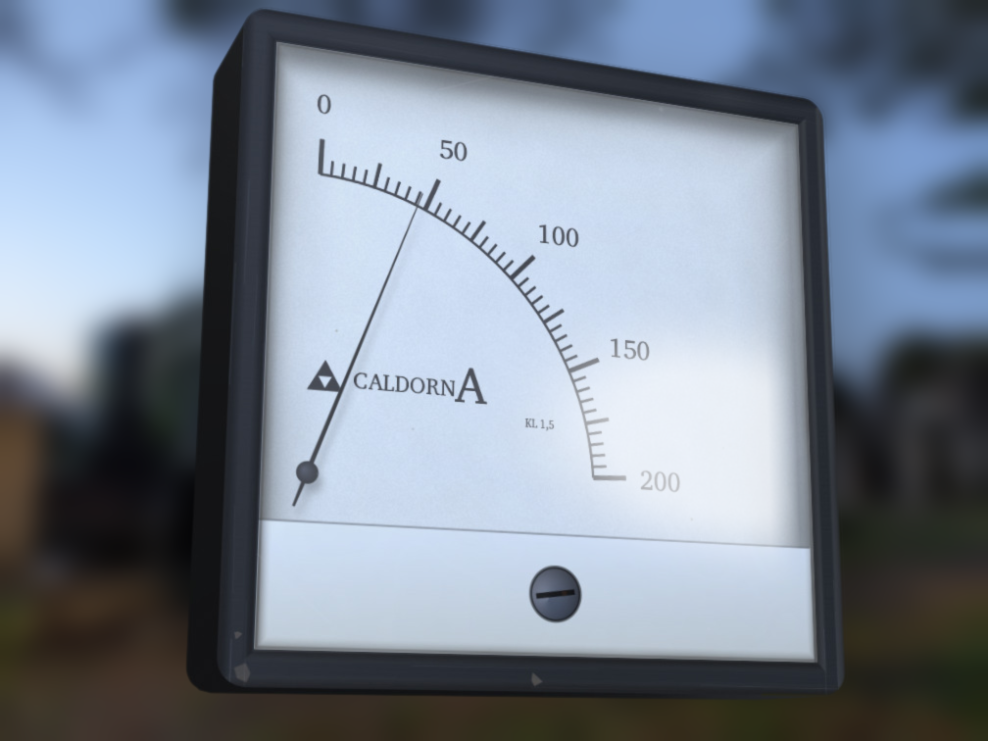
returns 45,A
